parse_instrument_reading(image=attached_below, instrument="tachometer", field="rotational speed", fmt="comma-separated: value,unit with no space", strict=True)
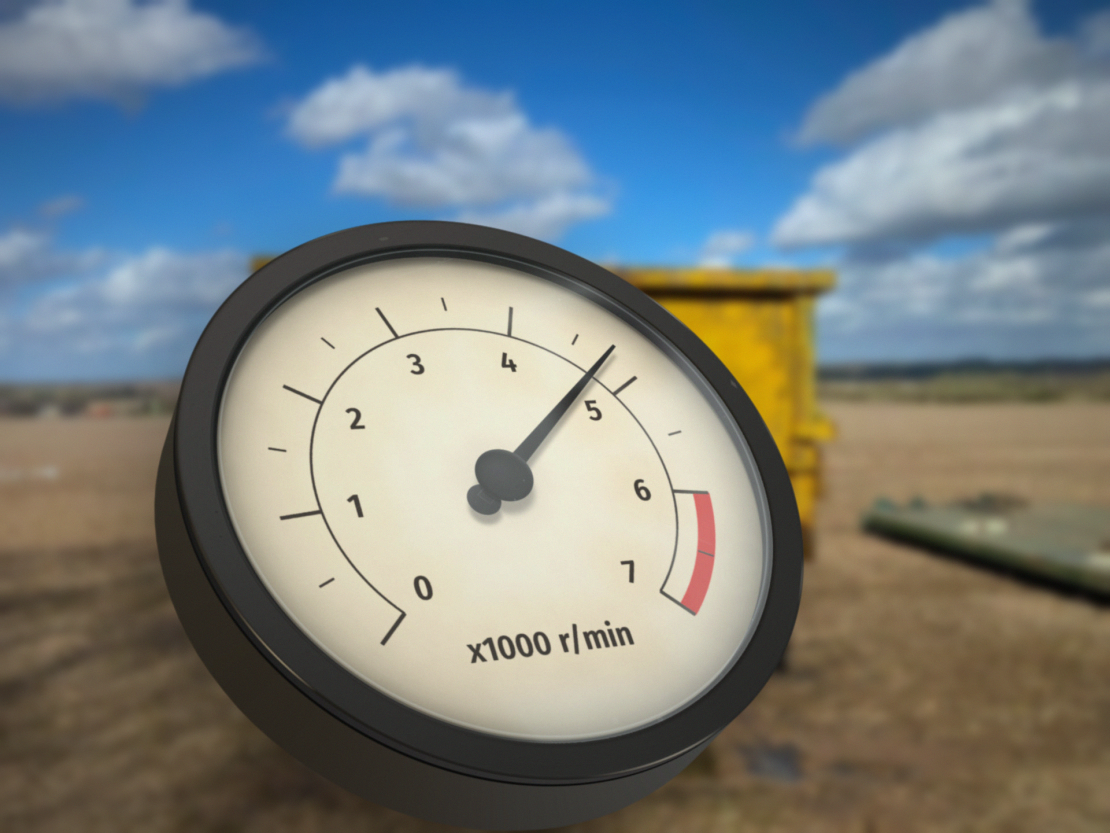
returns 4750,rpm
